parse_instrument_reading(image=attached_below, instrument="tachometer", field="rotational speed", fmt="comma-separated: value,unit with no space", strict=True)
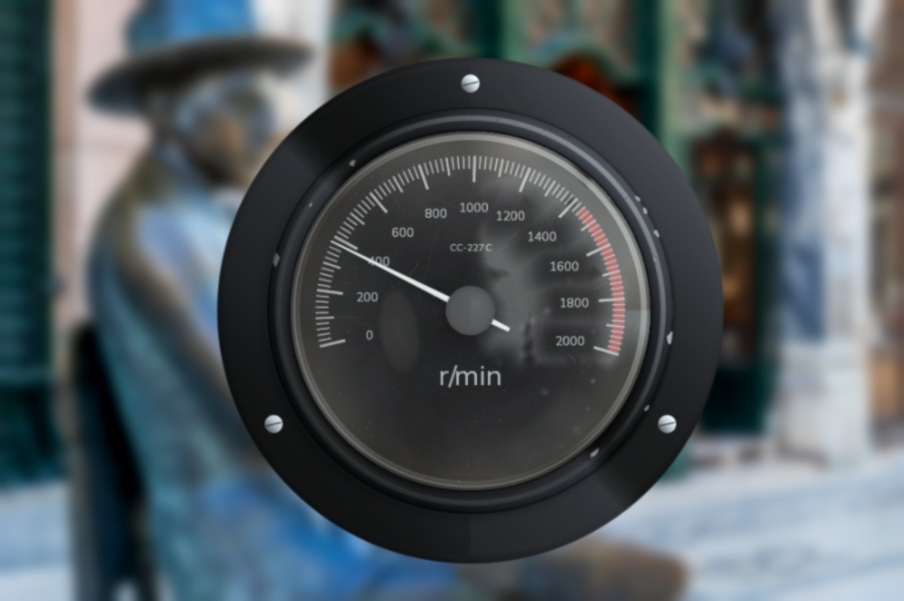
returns 380,rpm
